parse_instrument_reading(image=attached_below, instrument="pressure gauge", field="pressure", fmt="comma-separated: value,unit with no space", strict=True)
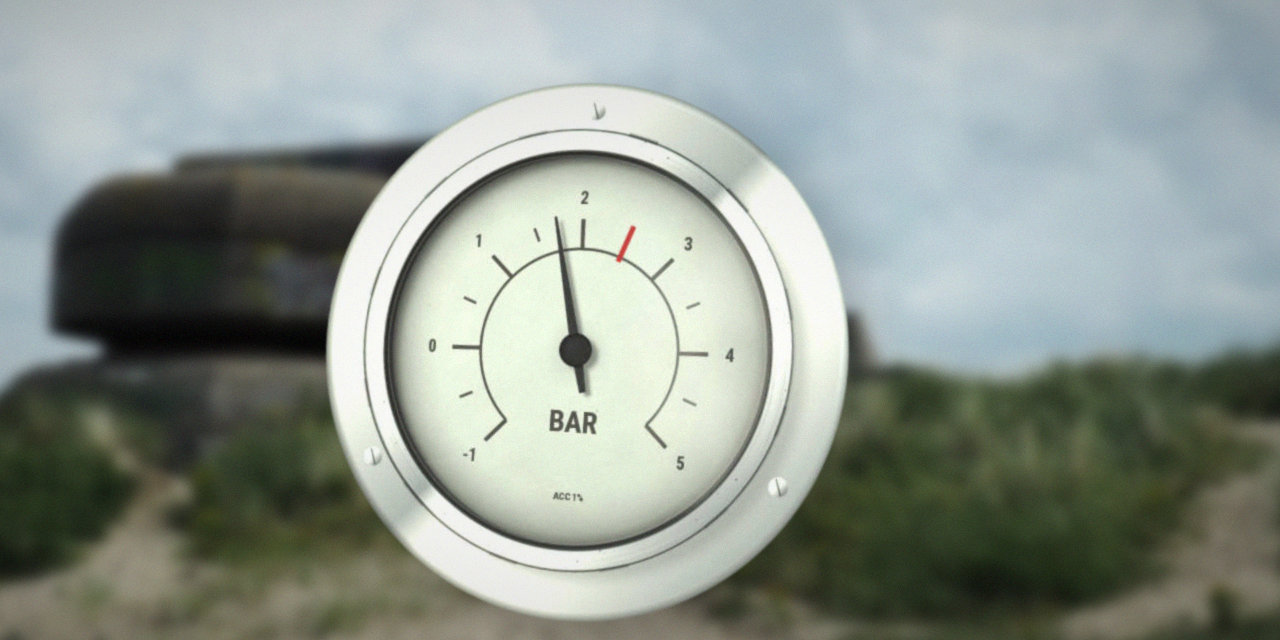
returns 1.75,bar
